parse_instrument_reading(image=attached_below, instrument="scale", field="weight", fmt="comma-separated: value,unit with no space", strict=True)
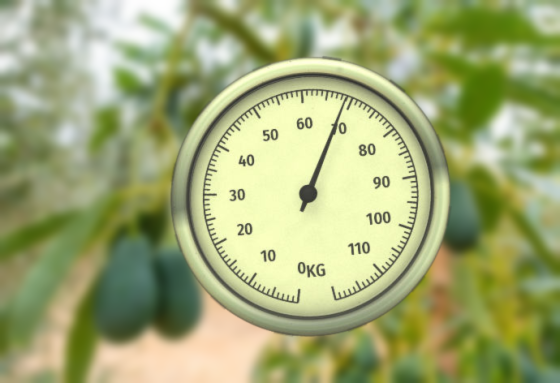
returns 69,kg
